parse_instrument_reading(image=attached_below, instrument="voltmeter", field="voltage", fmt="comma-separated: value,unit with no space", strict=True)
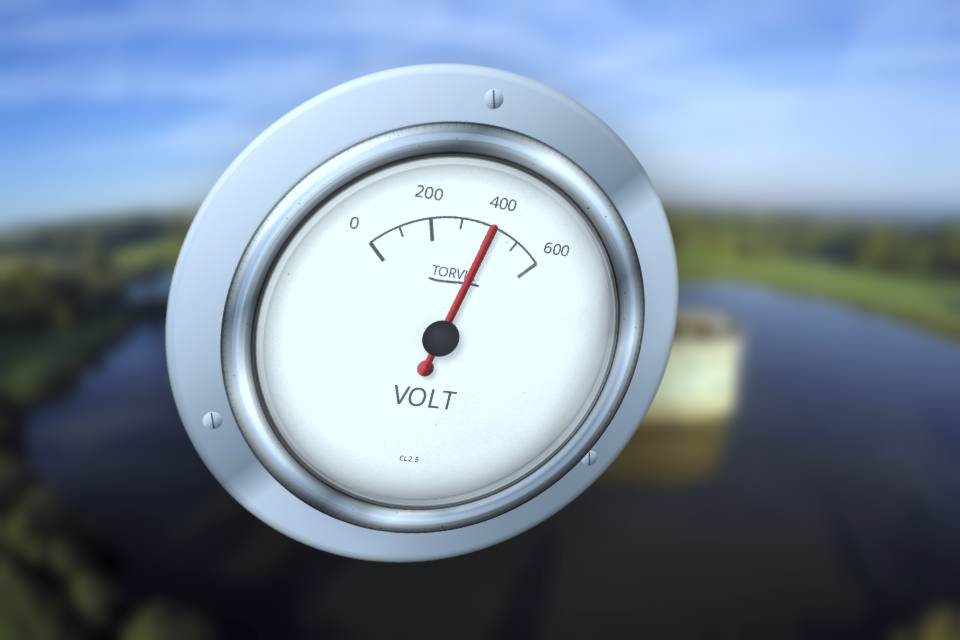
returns 400,V
